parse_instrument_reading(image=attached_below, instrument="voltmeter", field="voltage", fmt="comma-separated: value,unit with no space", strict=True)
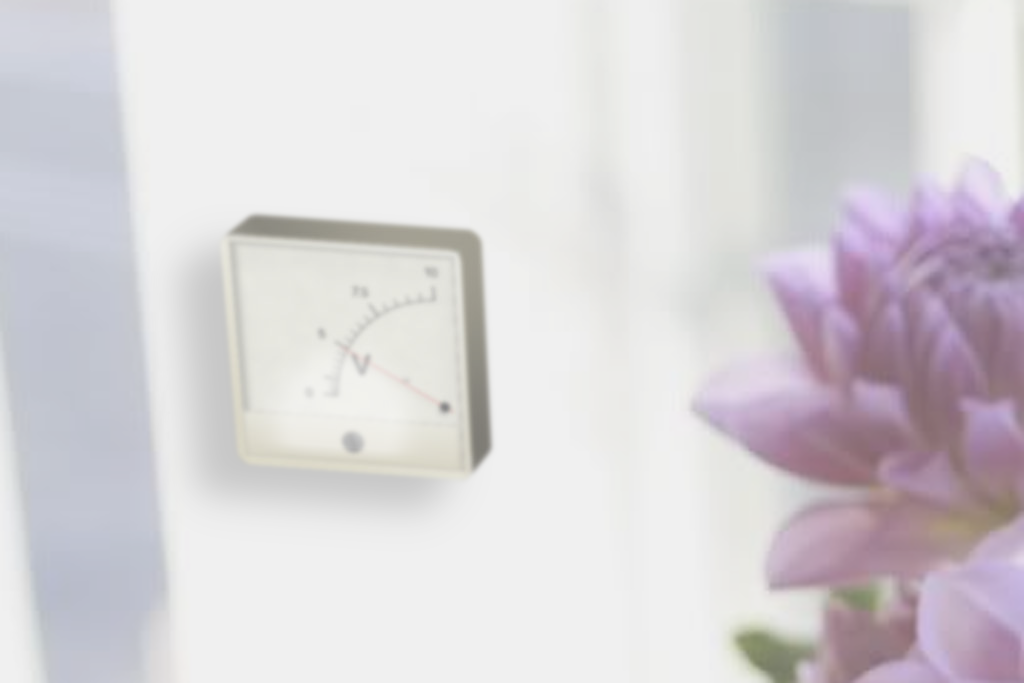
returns 5,V
